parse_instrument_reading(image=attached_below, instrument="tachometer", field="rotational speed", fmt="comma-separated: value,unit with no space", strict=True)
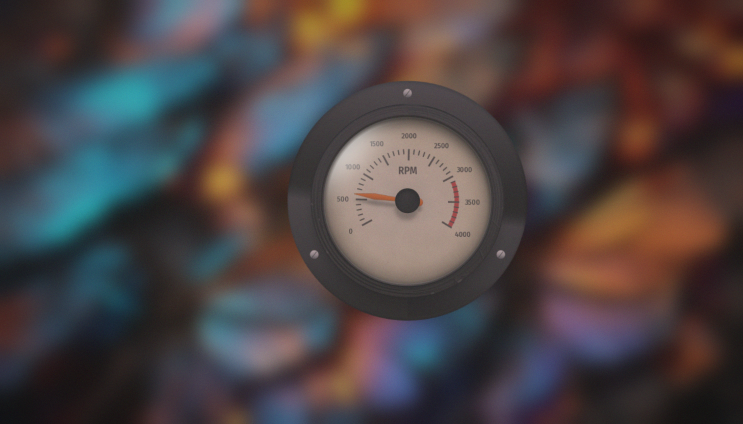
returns 600,rpm
